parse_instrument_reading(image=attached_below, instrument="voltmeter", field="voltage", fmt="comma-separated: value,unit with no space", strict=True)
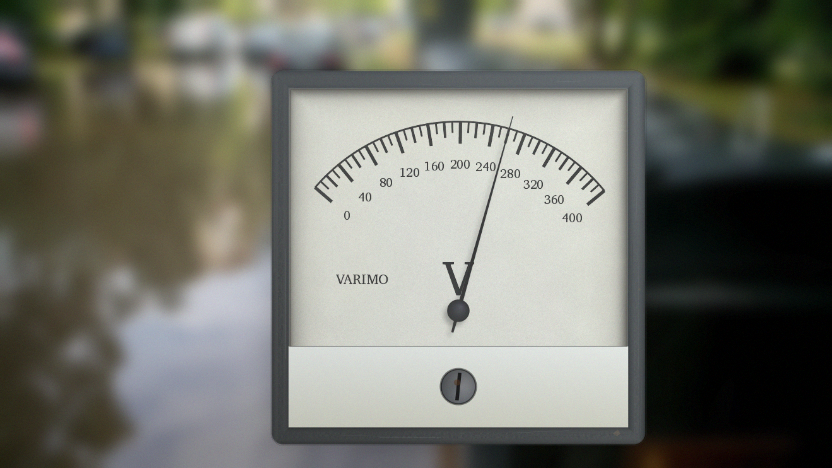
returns 260,V
